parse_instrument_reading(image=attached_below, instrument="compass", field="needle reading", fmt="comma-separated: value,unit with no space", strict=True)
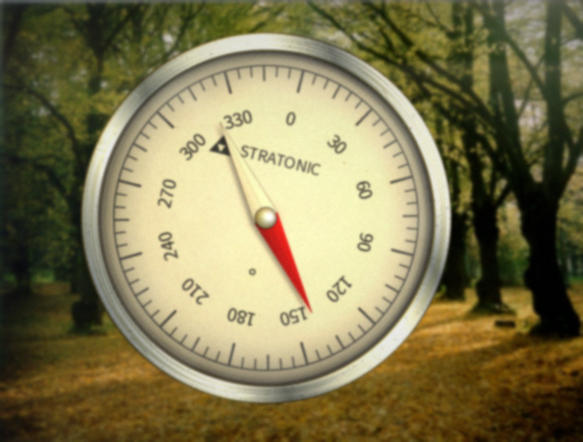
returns 140,°
